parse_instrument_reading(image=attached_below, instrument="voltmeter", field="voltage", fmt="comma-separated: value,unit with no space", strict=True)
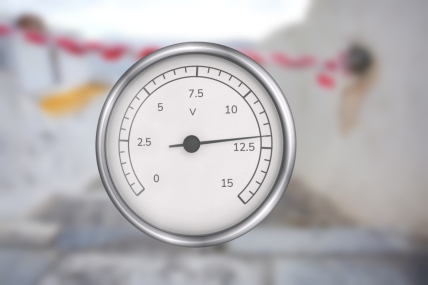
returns 12,V
